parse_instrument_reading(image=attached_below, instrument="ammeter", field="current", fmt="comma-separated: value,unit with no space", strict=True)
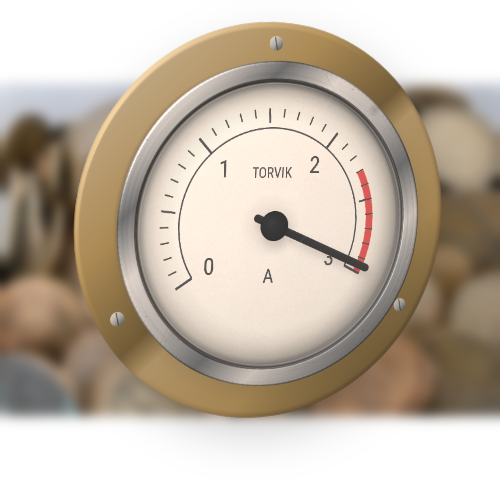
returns 2.95,A
